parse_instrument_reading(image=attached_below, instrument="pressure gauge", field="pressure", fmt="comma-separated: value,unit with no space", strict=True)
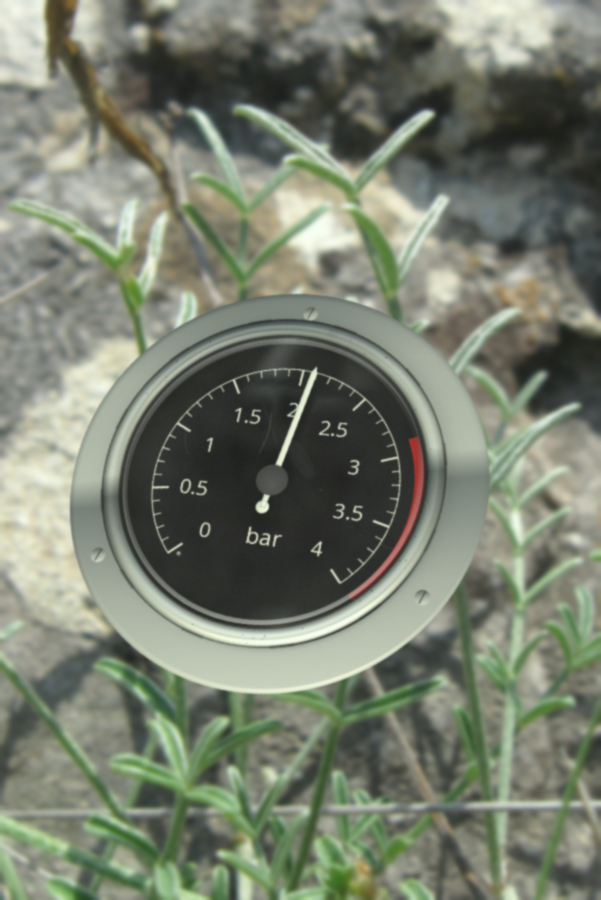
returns 2.1,bar
